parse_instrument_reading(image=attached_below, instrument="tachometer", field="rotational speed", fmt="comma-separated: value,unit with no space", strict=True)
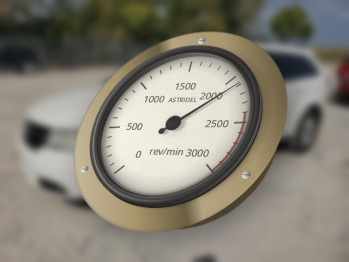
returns 2100,rpm
